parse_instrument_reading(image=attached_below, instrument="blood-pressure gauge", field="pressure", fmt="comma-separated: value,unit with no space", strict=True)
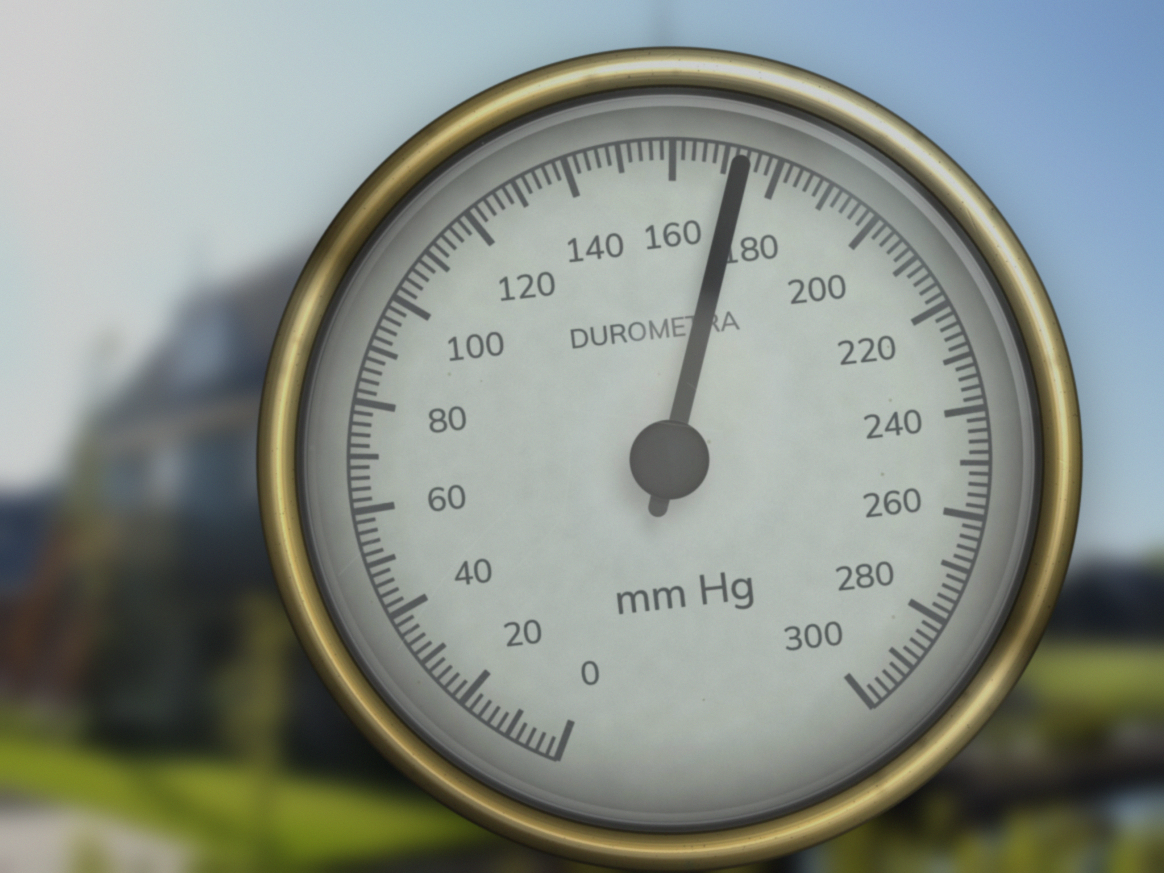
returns 173,mmHg
